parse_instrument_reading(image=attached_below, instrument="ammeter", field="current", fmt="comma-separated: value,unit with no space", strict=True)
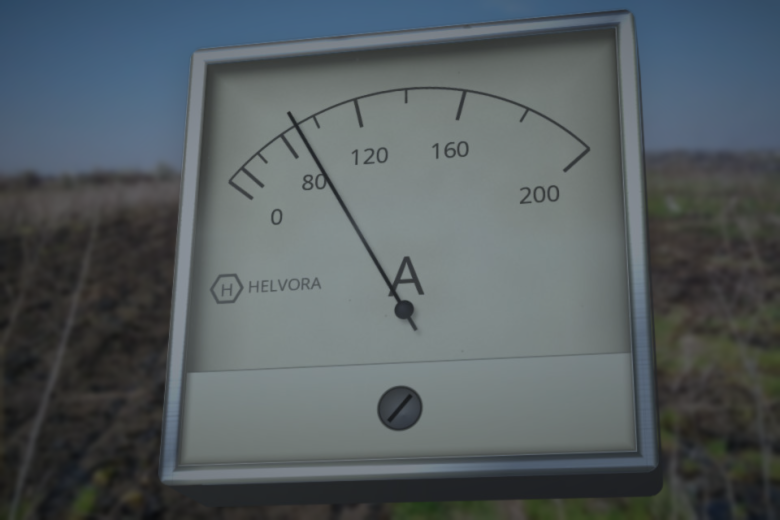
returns 90,A
